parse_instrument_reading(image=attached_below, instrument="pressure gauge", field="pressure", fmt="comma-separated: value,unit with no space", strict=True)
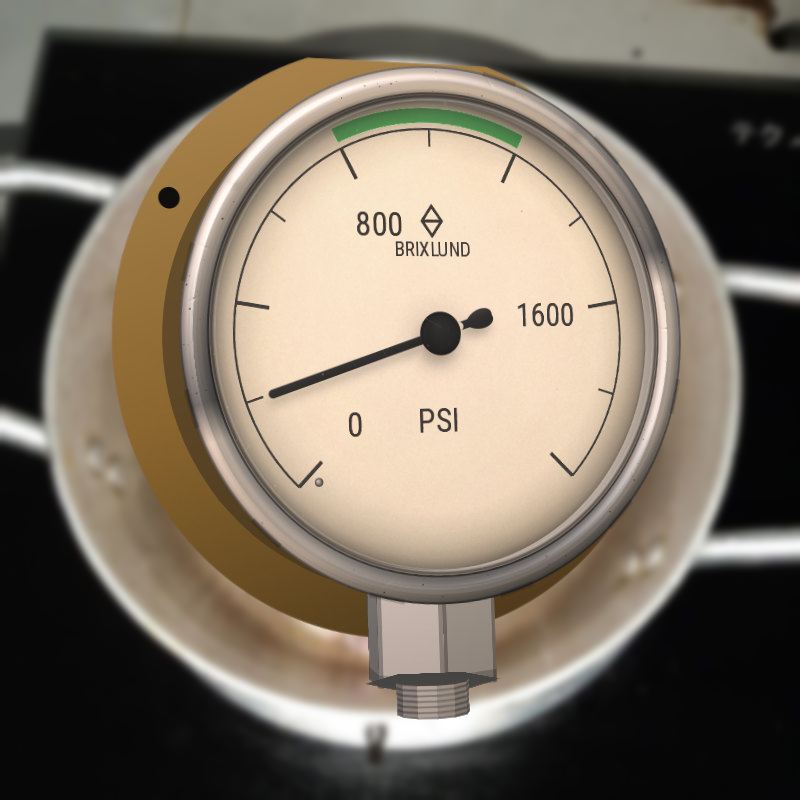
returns 200,psi
